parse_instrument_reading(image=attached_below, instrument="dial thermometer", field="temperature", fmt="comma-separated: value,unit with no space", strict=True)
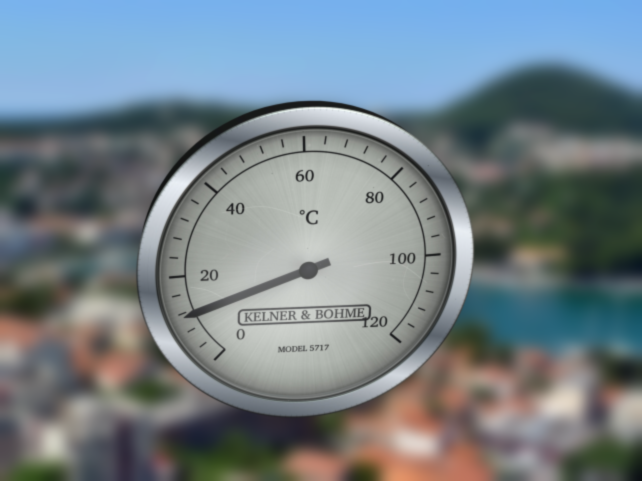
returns 12,°C
